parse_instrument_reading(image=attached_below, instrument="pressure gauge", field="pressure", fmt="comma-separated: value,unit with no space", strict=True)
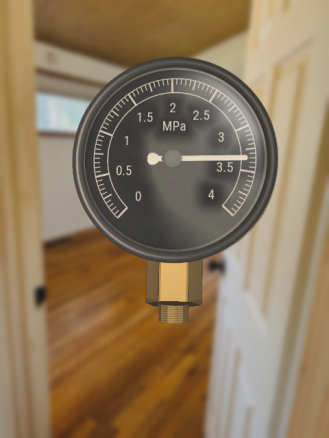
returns 3.35,MPa
